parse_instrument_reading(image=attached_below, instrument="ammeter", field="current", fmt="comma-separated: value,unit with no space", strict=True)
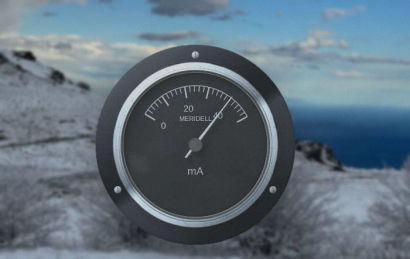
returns 40,mA
